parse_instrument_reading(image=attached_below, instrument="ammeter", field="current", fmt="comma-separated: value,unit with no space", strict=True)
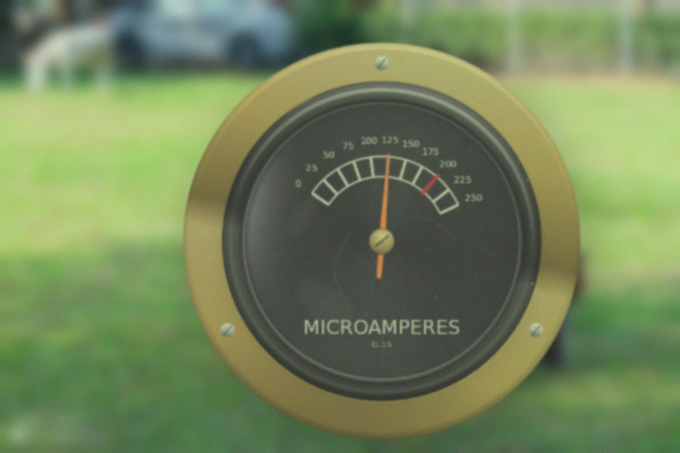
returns 125,µA
